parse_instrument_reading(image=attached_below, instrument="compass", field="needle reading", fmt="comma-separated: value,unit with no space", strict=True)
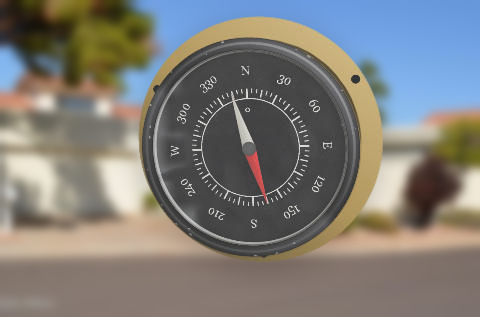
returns 165,°
